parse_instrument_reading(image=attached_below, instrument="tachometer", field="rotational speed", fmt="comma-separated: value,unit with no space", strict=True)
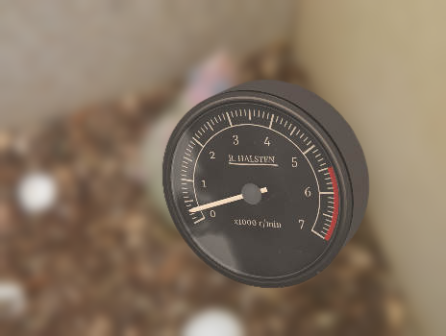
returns 300,rpm
